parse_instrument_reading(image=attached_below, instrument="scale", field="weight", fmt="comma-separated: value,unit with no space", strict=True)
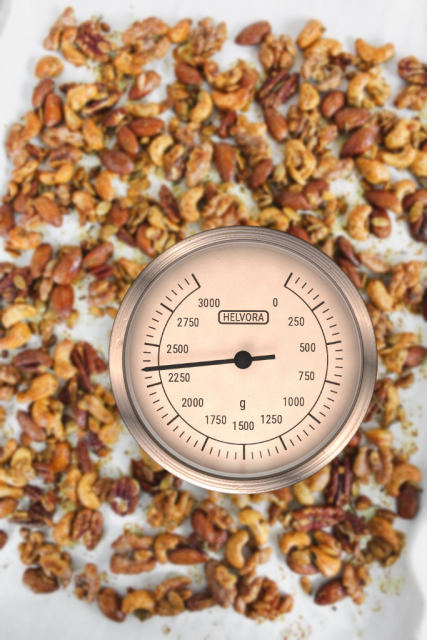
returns 2350,g
